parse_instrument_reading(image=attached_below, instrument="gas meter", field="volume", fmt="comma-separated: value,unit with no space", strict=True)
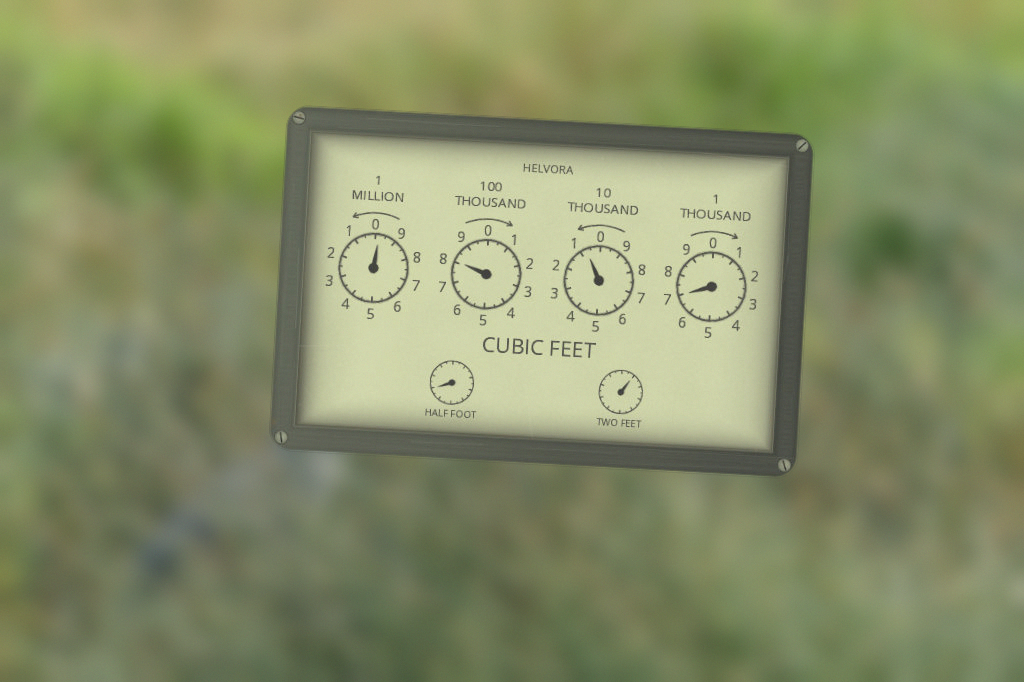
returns 980700,ft³
